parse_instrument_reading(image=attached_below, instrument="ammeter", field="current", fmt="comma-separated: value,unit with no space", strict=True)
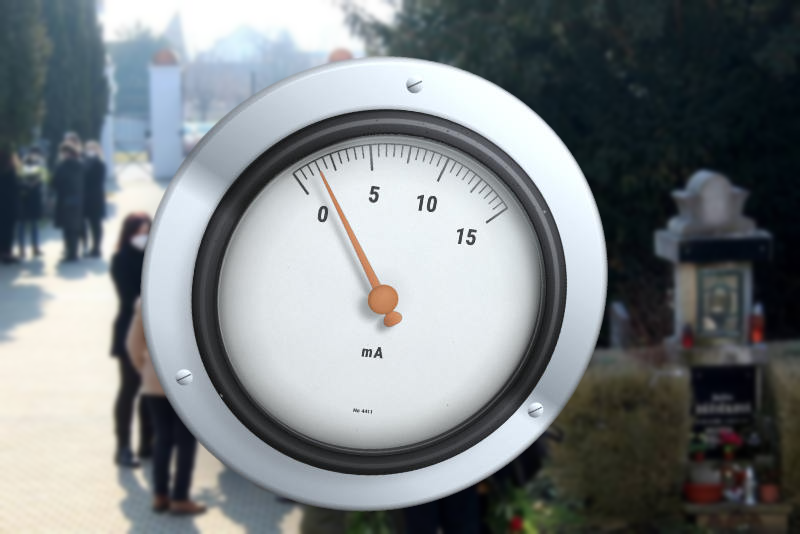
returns 1.5,mA
